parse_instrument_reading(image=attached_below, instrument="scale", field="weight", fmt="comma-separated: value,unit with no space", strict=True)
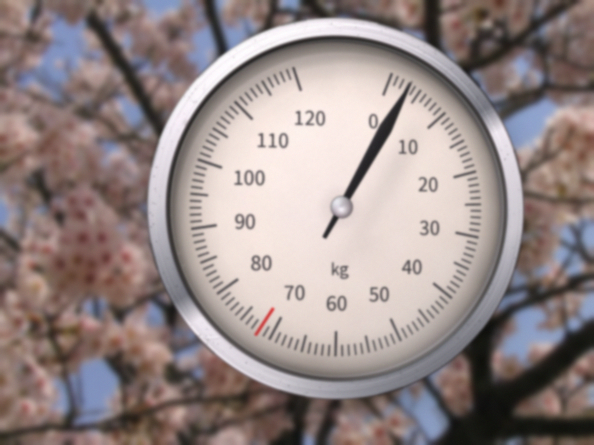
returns 3,kg
